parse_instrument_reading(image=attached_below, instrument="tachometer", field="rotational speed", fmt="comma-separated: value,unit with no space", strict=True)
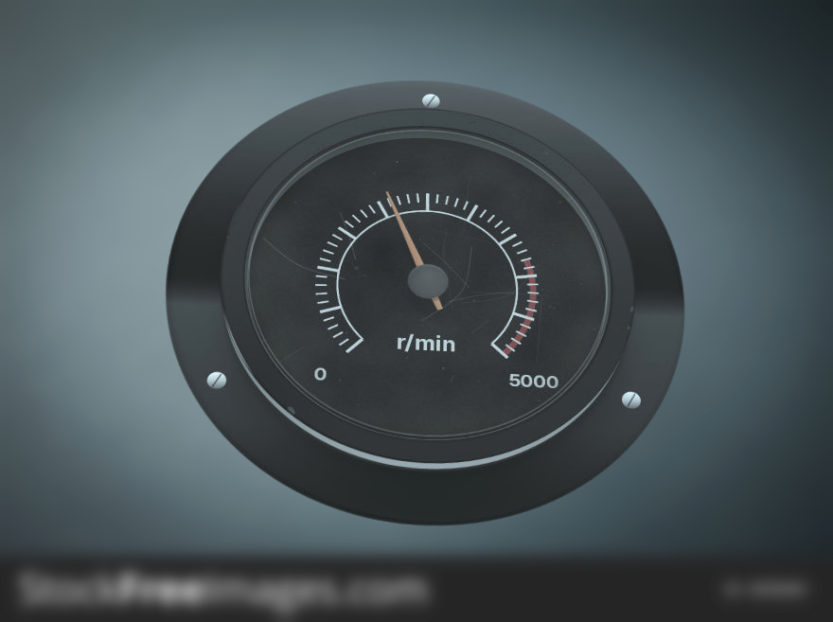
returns 2100,rpm
